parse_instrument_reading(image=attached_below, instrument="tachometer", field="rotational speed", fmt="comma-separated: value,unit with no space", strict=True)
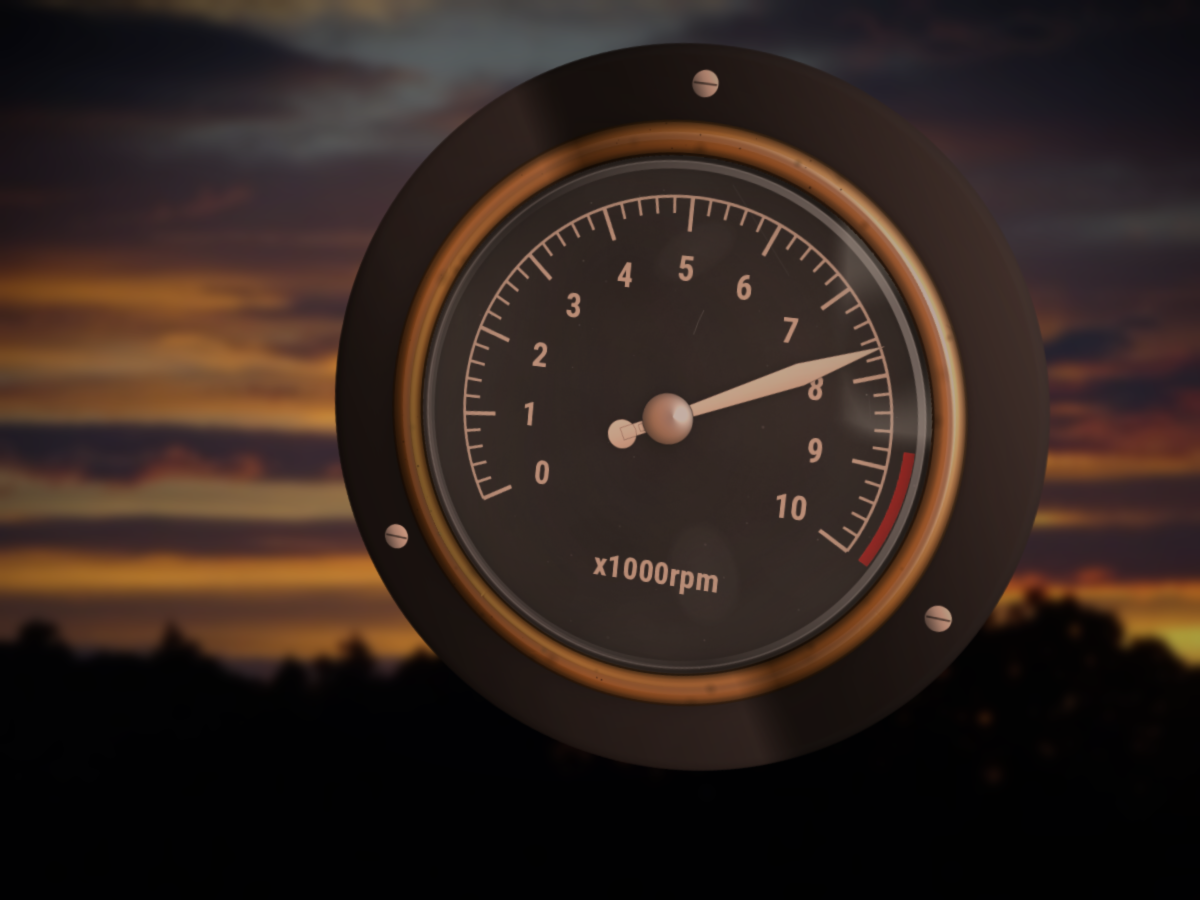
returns 7700,rpm
